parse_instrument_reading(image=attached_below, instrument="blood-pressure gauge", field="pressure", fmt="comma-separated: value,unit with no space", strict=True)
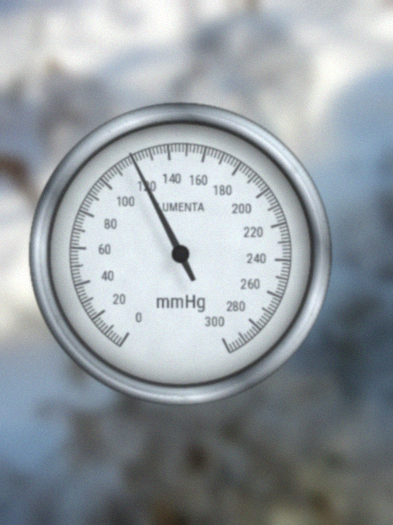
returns 120,mmHg
